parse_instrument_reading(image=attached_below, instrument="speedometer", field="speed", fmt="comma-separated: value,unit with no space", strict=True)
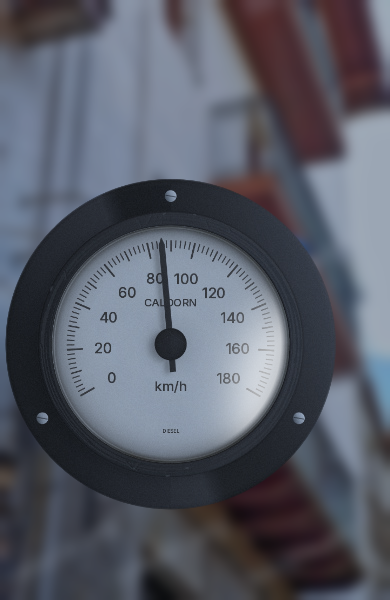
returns 86,km/h
